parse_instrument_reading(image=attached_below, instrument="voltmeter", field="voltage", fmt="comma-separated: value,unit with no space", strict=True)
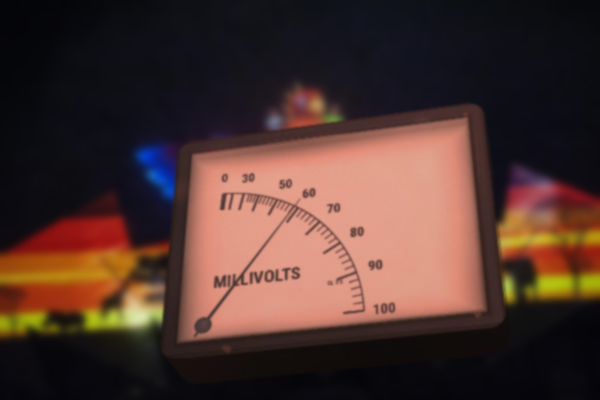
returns 60,mV
